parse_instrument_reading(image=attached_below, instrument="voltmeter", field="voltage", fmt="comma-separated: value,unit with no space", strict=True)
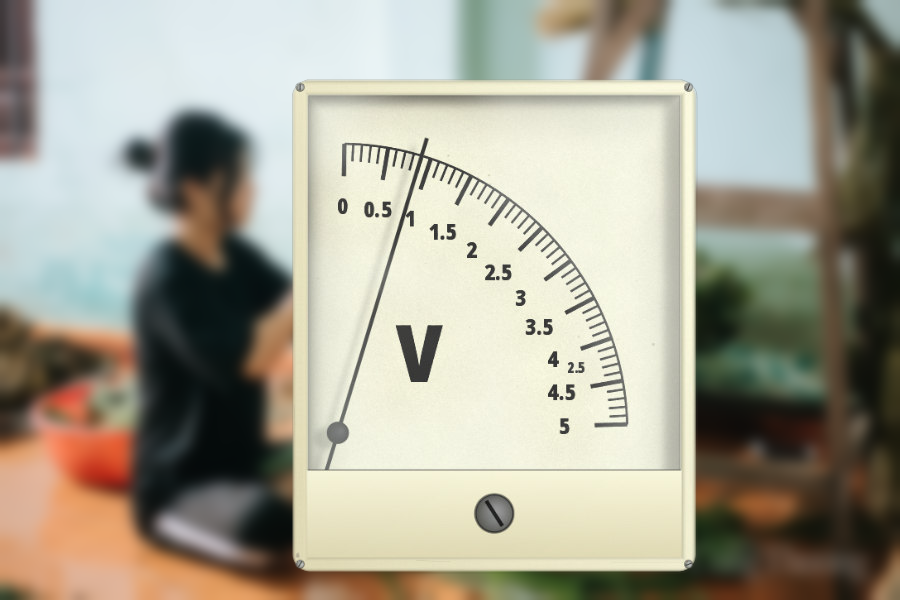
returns 0.9,V
